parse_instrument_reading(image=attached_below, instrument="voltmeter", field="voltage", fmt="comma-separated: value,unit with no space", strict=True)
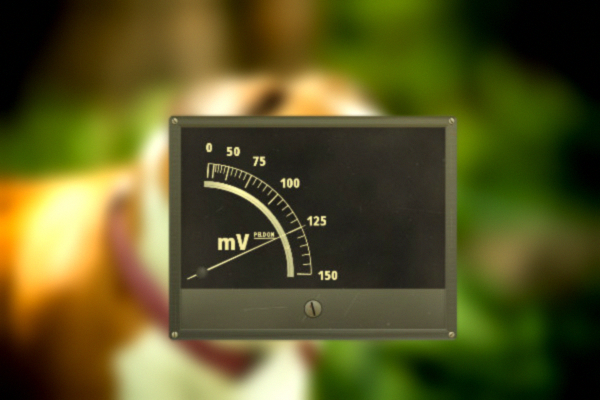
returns 125,mV
